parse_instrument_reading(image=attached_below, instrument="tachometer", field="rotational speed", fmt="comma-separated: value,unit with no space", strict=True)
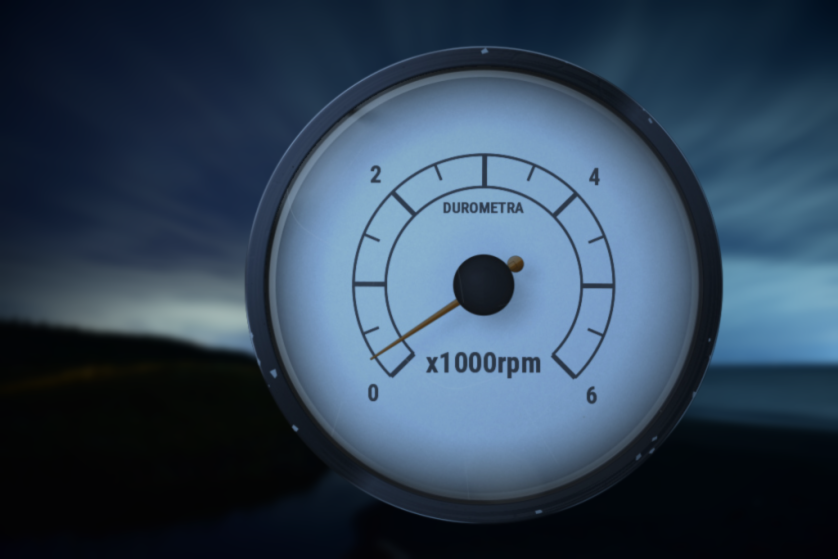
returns 250,rpm
